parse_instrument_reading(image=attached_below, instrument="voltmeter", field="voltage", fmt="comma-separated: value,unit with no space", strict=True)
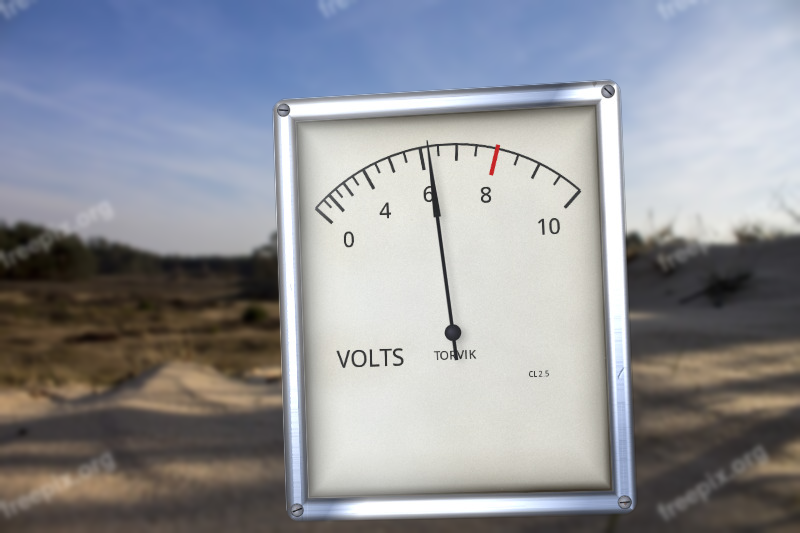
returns 6.25,V
